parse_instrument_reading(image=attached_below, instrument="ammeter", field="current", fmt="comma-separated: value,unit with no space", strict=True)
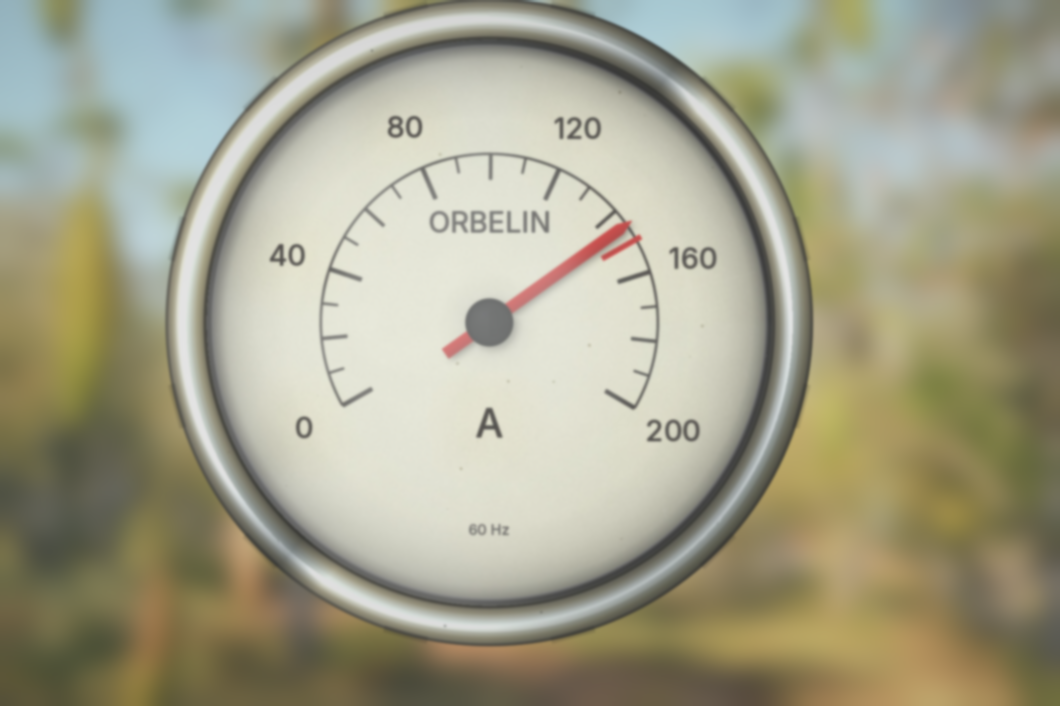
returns 145,A
